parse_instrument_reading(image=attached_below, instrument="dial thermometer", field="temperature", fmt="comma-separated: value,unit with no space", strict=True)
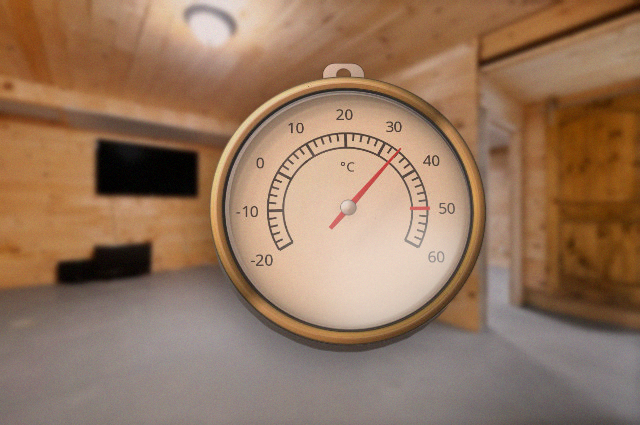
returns 34,°C
